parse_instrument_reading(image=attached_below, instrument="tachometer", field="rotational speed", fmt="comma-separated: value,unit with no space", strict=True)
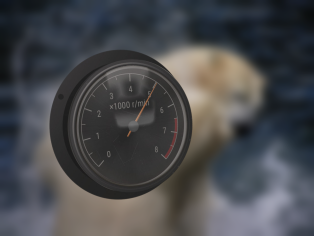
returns 5000,rpm
